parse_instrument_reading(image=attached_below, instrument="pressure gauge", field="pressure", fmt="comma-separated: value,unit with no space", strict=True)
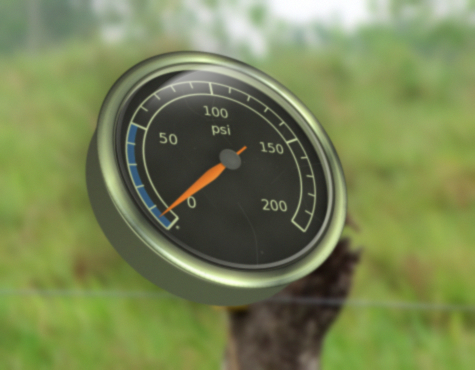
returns 5,psi
